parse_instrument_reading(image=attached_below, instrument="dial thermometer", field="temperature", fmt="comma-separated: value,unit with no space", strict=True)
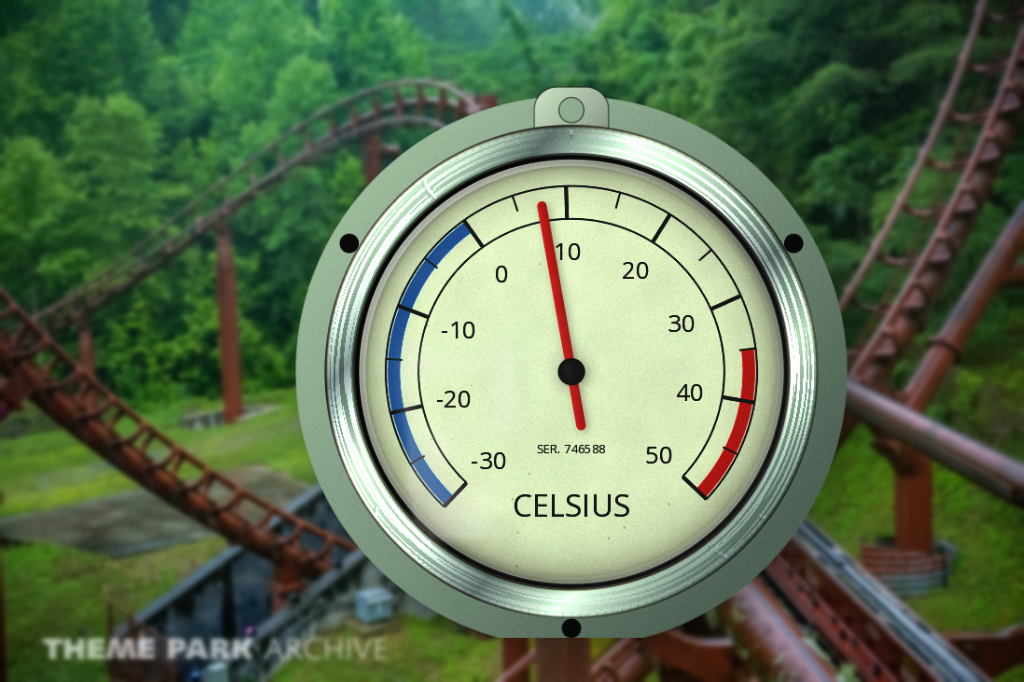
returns 7.5,°C
